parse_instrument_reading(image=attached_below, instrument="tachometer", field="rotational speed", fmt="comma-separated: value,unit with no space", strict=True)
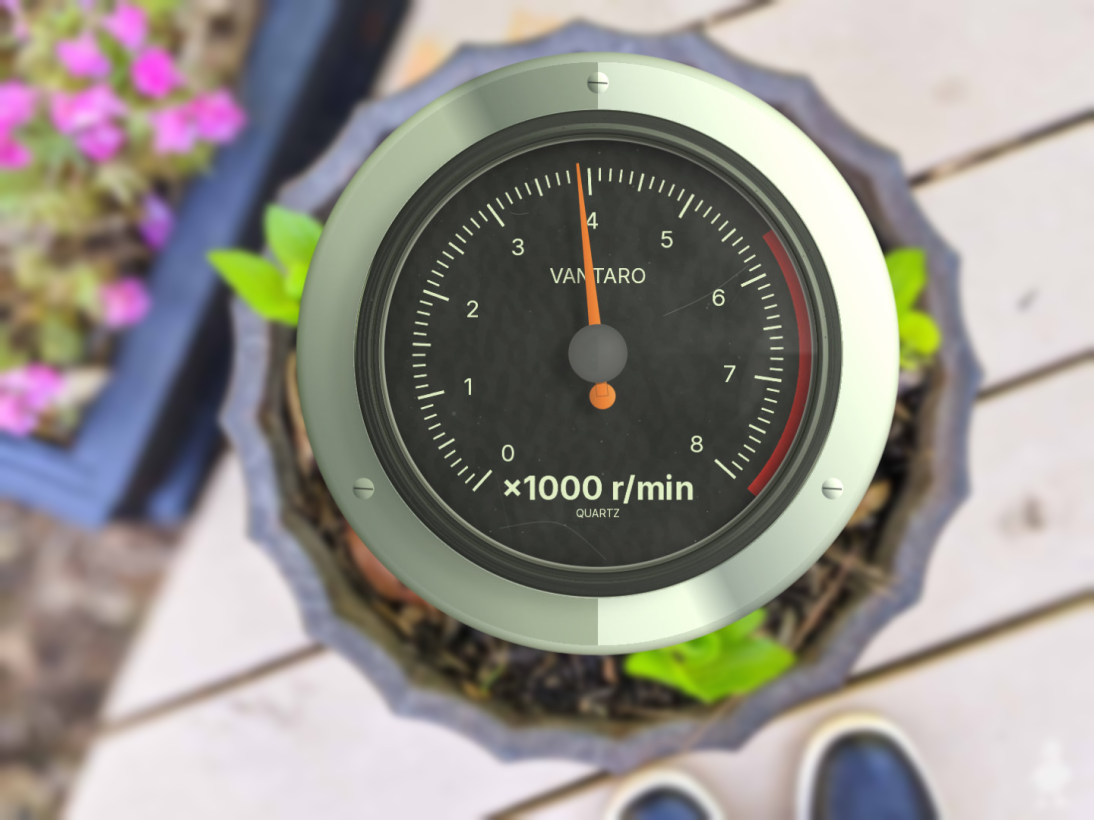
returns 3900,rpm
